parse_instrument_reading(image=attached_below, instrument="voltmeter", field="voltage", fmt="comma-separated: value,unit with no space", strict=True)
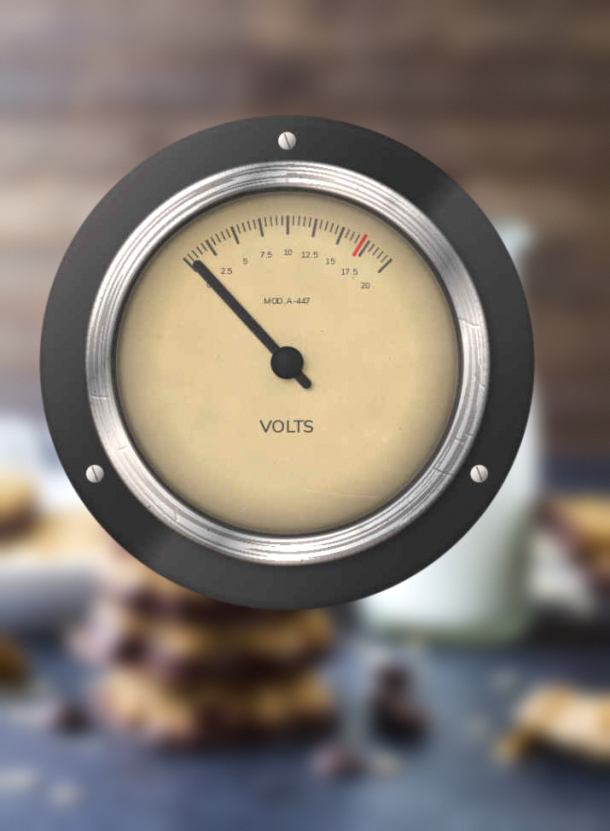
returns 0.5,V
